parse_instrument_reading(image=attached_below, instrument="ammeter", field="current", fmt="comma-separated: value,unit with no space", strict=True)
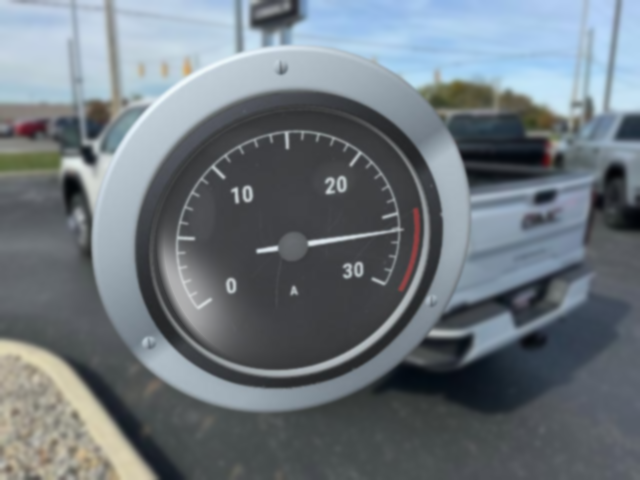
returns 26,A
